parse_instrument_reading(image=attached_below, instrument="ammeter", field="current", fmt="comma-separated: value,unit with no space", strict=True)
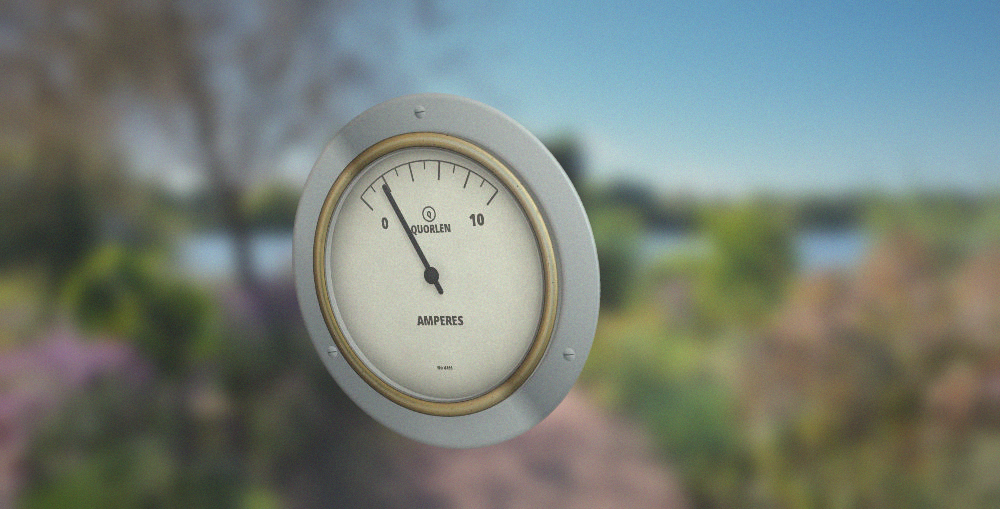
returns 2,A
